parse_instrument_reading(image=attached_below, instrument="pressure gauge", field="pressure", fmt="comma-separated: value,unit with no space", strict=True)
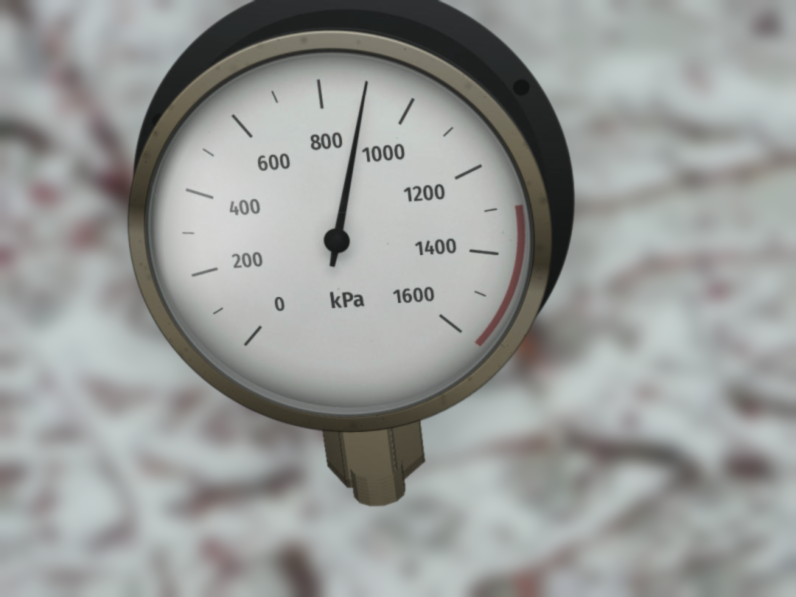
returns 900,kPa
